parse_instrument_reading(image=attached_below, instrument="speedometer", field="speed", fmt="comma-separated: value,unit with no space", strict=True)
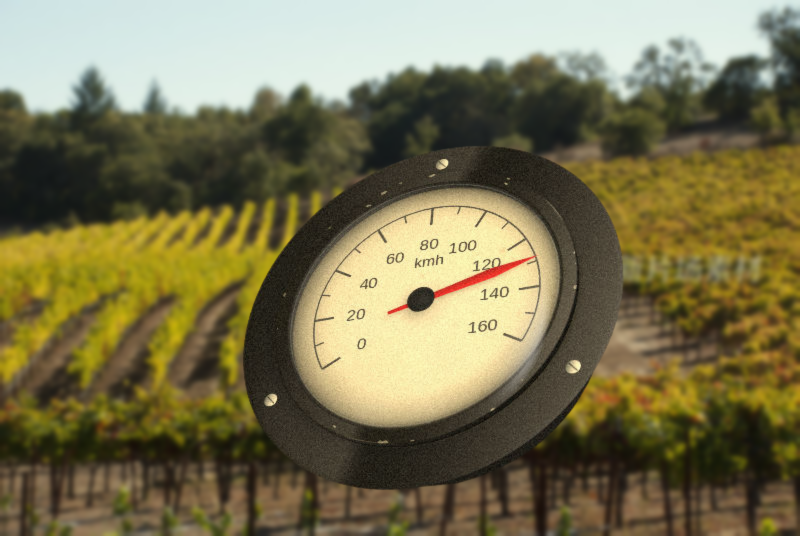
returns 130,km/h
